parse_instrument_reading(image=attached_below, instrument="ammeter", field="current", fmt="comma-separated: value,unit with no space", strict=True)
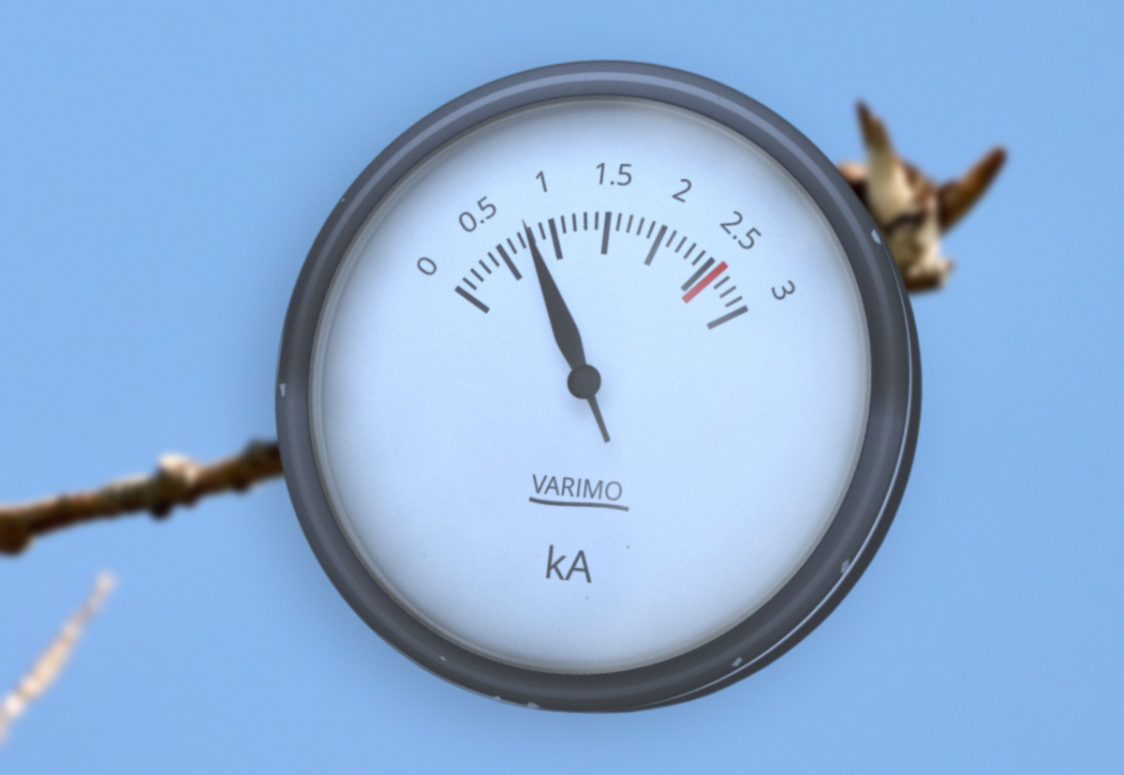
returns 0.8,kA
